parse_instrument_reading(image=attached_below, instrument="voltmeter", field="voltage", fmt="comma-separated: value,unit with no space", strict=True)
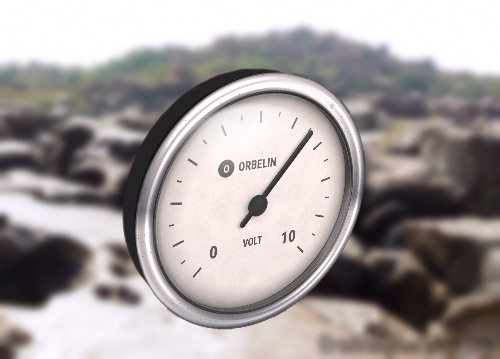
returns 6.5,V
